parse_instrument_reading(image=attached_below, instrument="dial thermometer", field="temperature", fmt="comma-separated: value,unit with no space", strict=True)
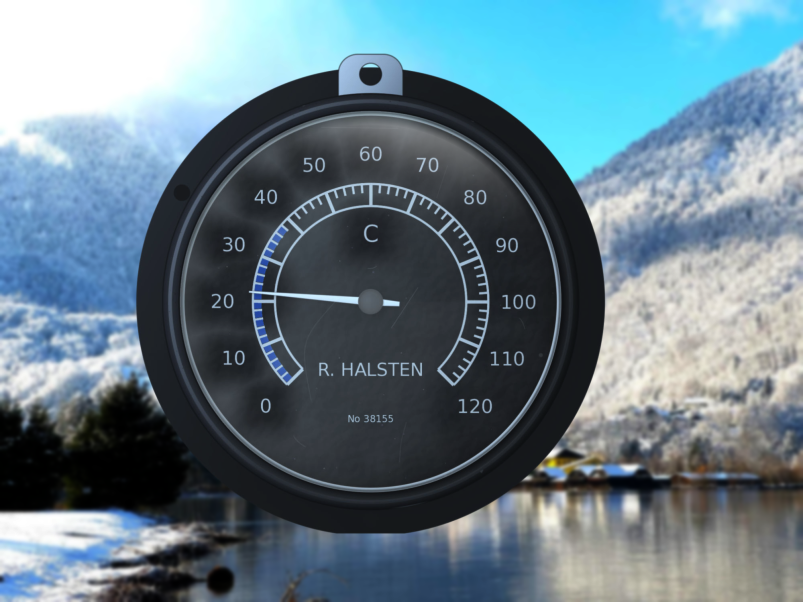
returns 22,°C
